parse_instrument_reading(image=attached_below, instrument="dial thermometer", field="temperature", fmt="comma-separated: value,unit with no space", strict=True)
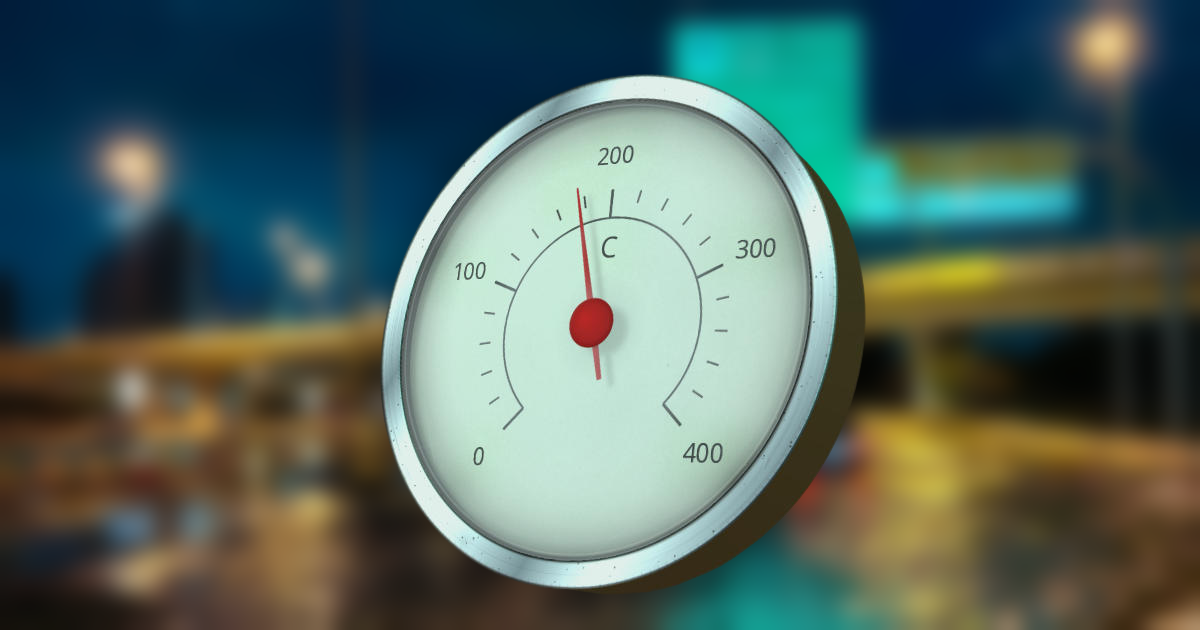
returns 180,°C
